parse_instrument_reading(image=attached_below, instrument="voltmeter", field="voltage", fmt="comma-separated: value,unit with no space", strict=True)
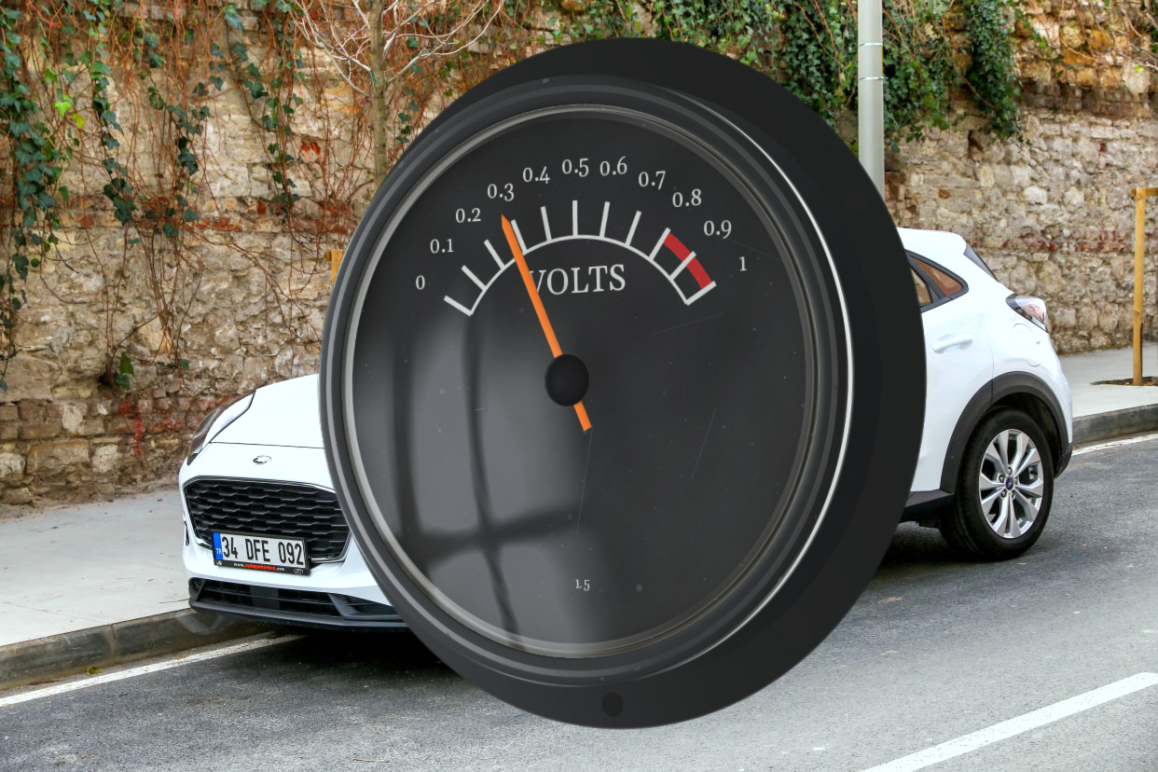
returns 0.3,V
